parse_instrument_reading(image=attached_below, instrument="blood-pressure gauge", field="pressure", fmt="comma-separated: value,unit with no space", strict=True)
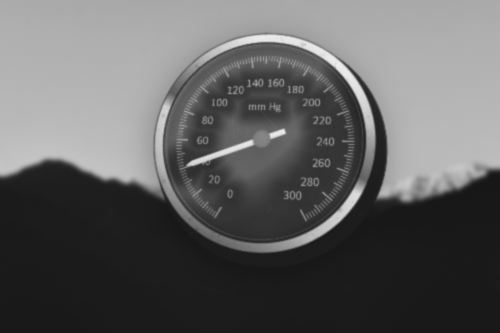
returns 40,mmHg
